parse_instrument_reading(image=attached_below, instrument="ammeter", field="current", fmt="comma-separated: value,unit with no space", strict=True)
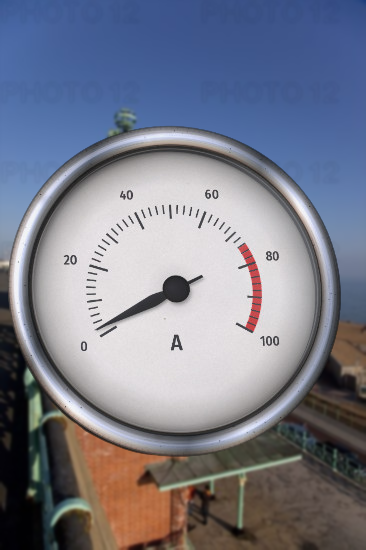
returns 2,A
